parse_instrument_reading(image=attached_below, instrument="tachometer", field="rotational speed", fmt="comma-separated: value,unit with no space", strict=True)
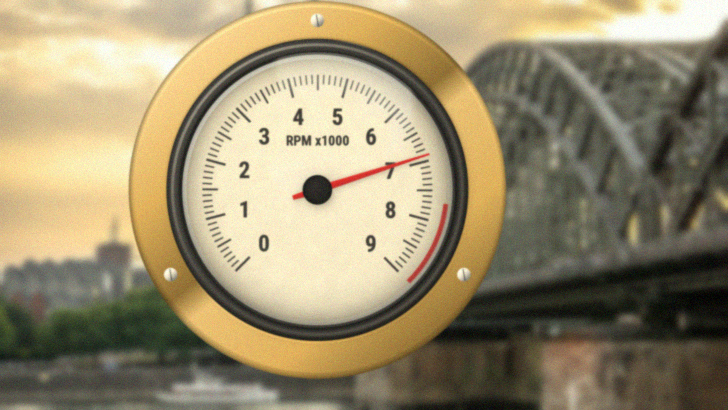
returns 6900,rpm
